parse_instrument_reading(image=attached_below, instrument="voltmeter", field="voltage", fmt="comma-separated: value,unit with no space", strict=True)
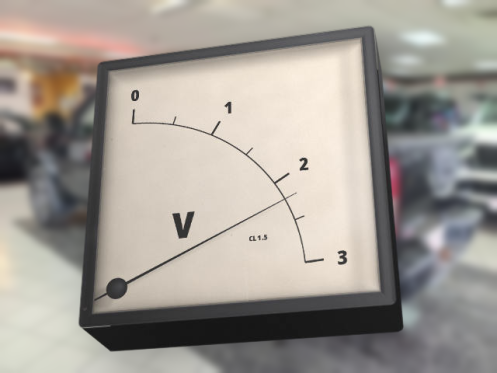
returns 2.25,V
